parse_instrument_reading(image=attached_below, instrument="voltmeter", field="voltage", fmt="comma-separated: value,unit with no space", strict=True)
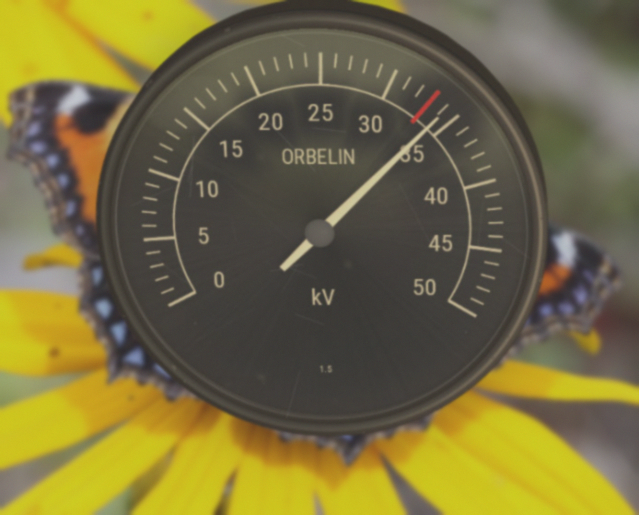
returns 34,kV
